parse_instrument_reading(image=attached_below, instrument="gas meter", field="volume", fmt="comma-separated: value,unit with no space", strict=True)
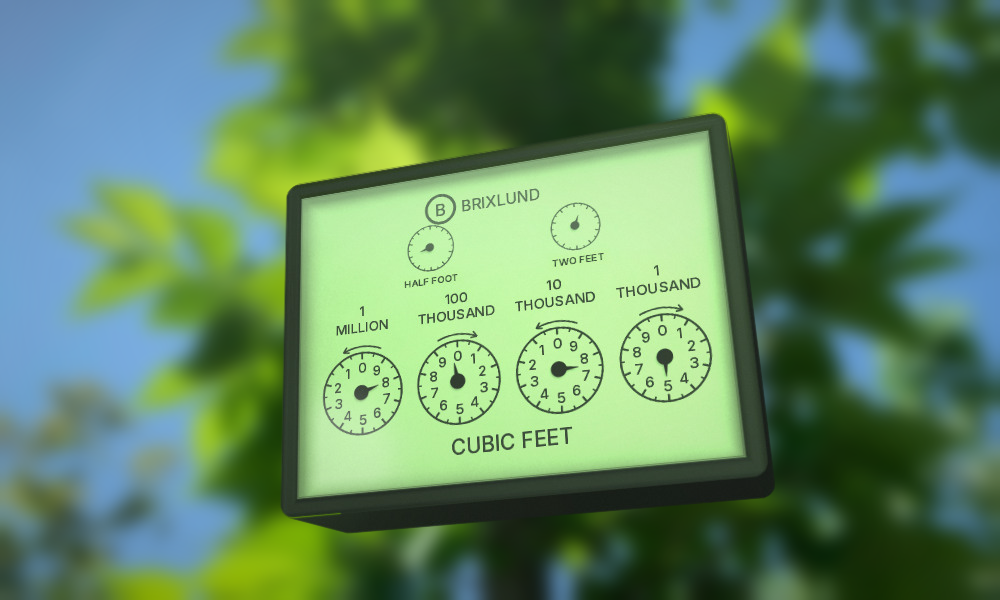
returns 797500,ft³
